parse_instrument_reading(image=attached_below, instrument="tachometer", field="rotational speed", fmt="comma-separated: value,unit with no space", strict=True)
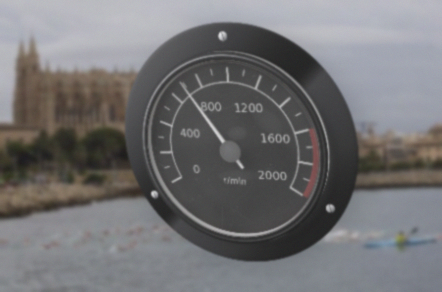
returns 700,rpm
